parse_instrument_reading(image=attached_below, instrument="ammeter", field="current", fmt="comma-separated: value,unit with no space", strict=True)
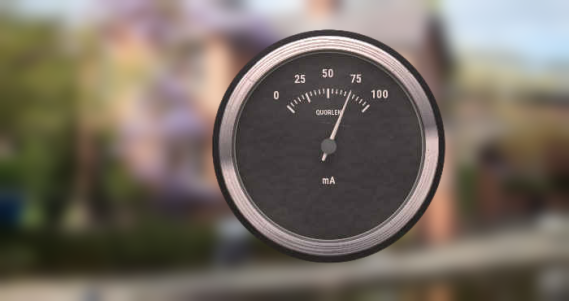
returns 75,mA
